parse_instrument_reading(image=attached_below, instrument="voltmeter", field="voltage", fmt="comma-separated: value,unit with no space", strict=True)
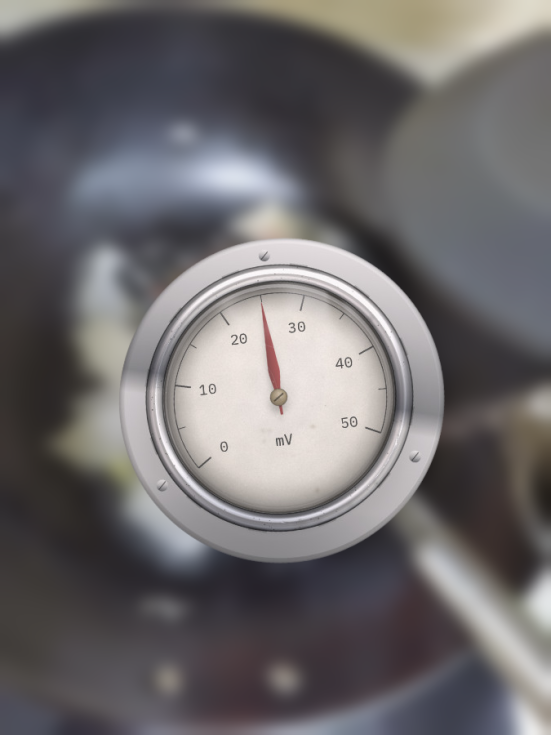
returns 25,mV
